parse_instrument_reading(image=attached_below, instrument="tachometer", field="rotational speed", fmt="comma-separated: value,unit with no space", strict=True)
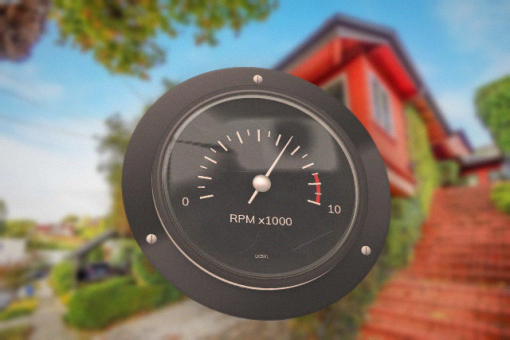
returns 6500,rpm
